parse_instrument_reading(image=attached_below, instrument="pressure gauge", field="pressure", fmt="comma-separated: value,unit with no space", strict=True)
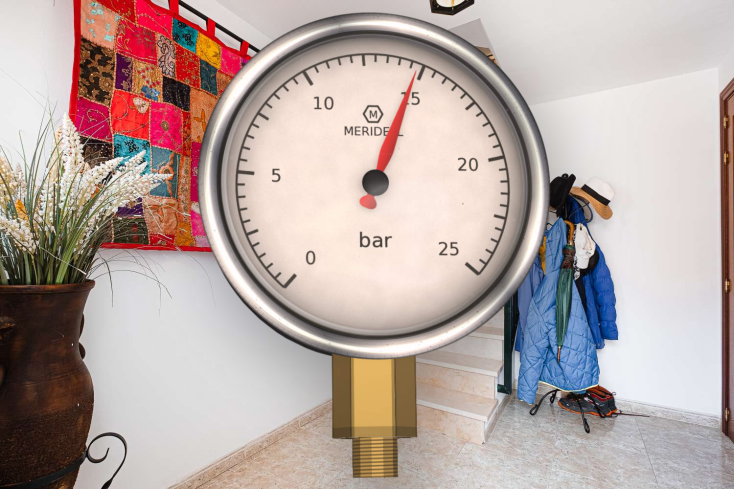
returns 14.75,bar
